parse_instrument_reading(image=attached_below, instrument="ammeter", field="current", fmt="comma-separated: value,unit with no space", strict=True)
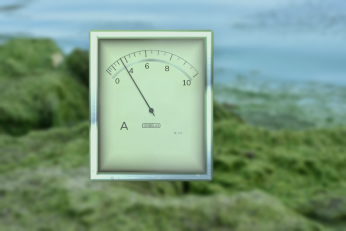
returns 3.5,A
